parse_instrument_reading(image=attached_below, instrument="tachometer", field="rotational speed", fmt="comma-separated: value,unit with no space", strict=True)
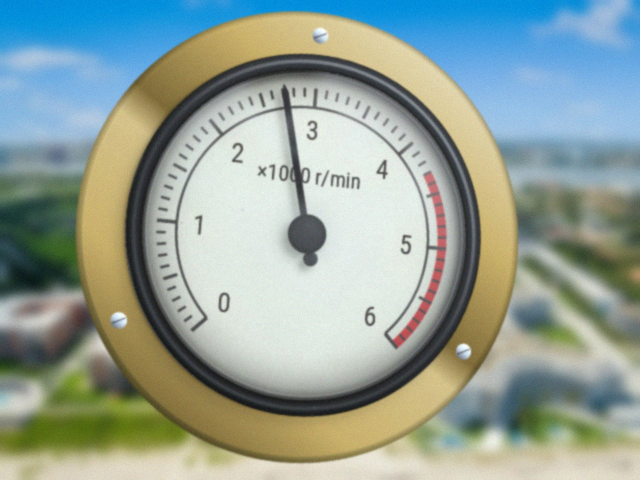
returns 2700,rpm
